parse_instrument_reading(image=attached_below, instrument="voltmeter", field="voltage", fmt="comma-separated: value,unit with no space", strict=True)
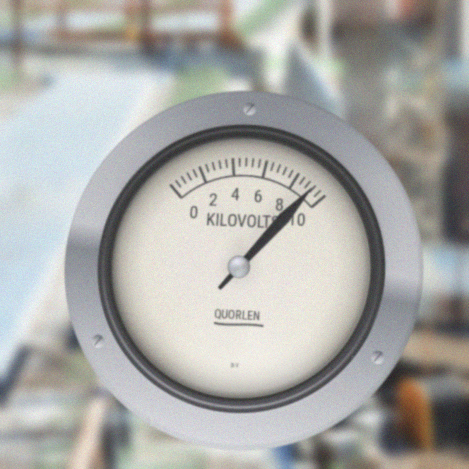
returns 9.2,kV
